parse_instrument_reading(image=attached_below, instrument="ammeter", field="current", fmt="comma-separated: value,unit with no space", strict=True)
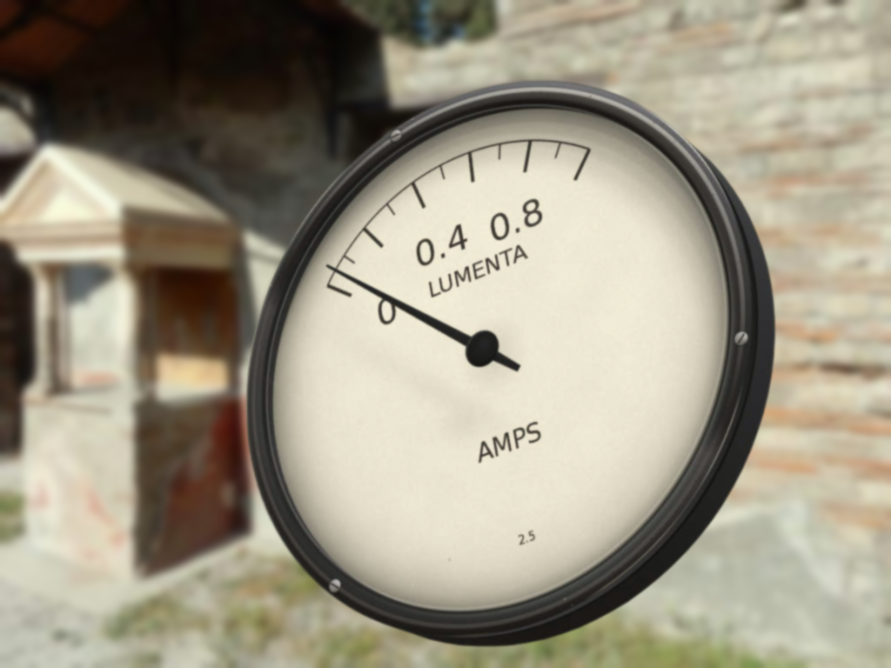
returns 0.05,A
